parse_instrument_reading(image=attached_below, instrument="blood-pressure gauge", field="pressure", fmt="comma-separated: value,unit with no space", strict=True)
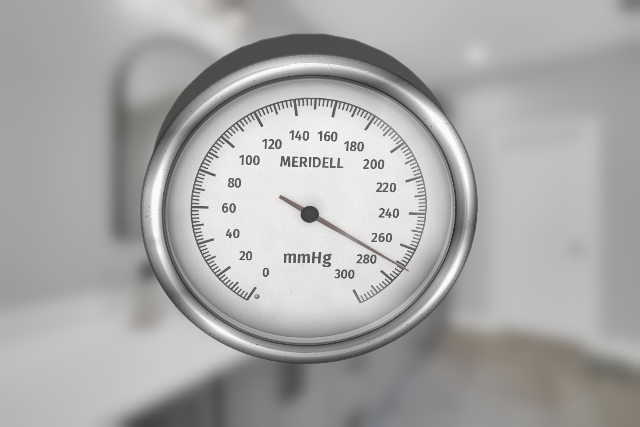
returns 270,mmHg
